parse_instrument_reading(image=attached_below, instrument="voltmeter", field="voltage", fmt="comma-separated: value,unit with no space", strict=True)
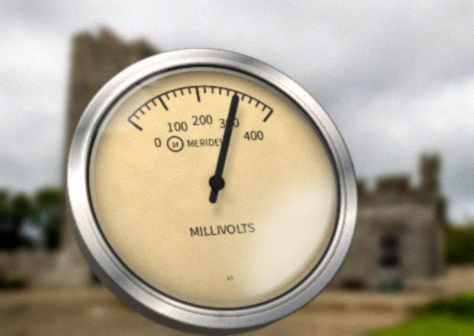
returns 300,mV
